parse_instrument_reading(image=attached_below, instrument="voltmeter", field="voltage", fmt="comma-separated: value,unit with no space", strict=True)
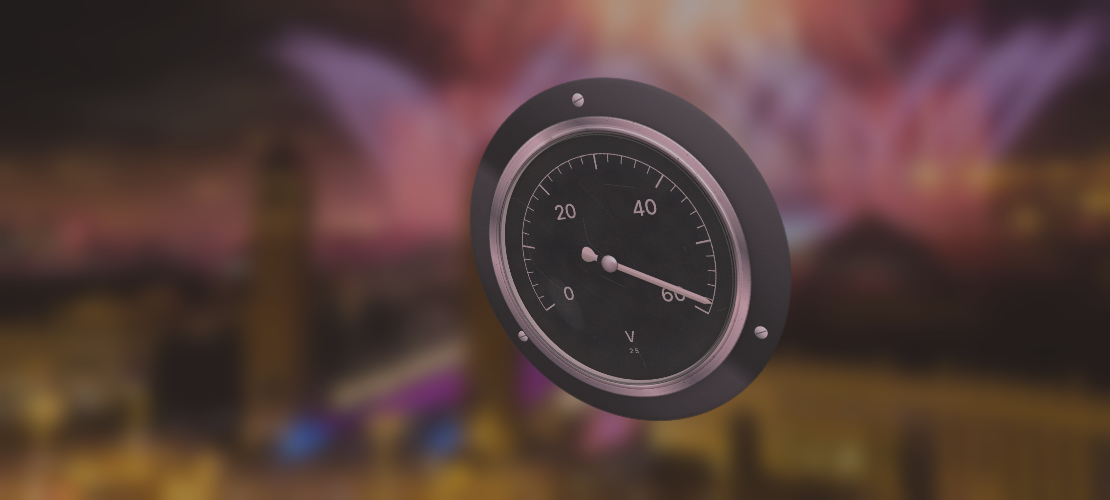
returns 58,V
